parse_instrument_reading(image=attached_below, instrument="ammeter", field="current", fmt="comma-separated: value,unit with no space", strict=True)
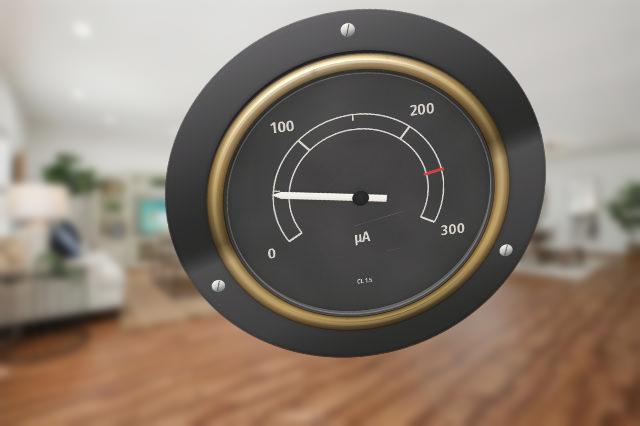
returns 50,µA
